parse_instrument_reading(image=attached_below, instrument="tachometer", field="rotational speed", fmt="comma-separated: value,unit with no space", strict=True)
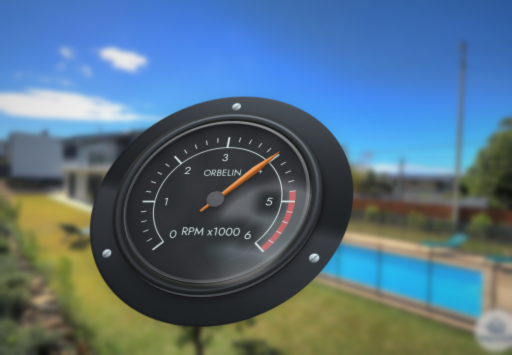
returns 4000,rpm
